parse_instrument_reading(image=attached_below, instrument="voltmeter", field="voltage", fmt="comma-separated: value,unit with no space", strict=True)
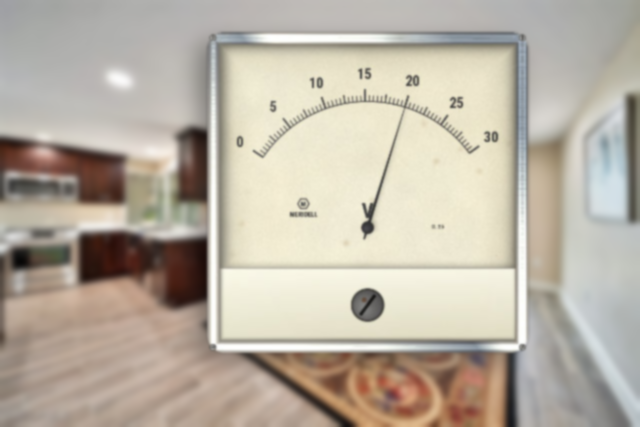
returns 20,V
